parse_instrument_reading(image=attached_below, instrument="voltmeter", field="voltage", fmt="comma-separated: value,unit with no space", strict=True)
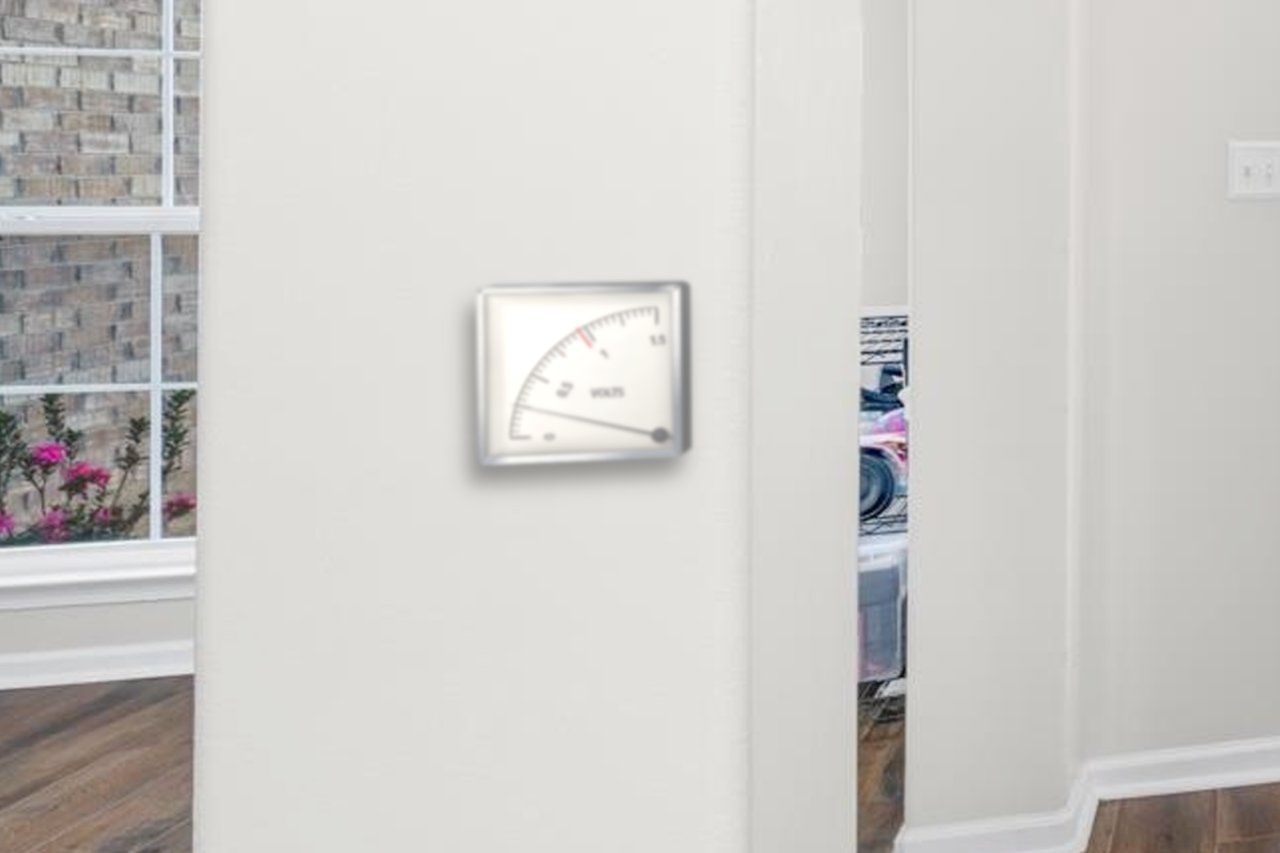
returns 0.25,V
